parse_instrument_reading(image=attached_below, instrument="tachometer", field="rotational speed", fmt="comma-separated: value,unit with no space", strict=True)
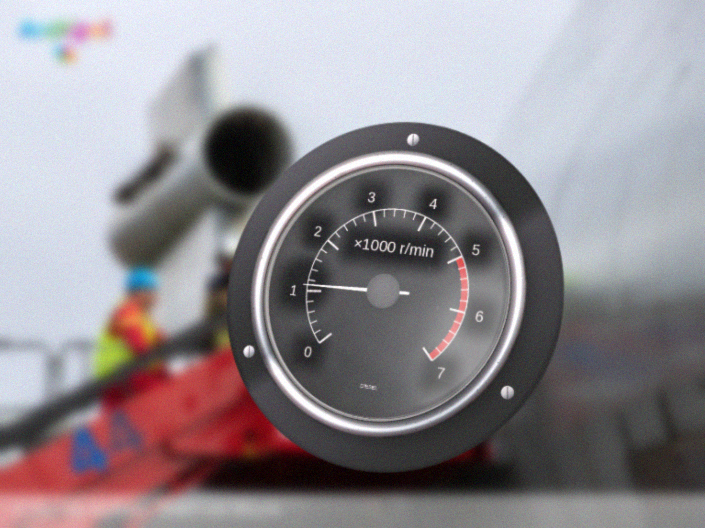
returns 1100,rpm
